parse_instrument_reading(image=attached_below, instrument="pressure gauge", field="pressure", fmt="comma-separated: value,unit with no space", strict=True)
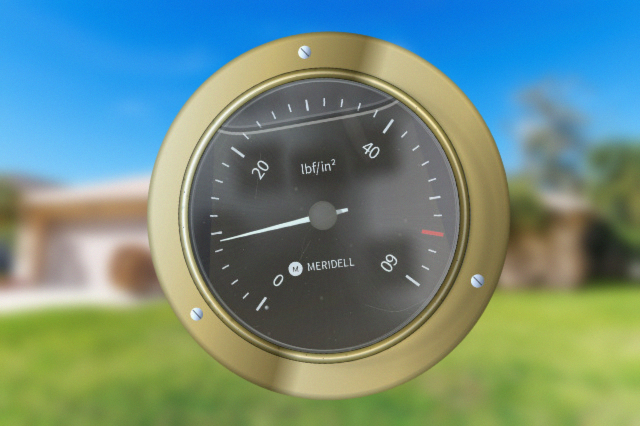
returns 9,psi
